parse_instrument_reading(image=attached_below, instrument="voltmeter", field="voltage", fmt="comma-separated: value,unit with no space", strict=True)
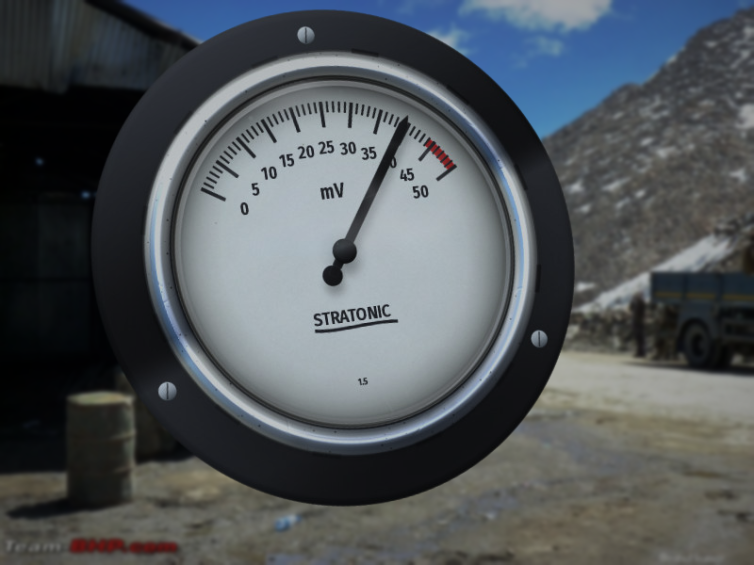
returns 39,mV
